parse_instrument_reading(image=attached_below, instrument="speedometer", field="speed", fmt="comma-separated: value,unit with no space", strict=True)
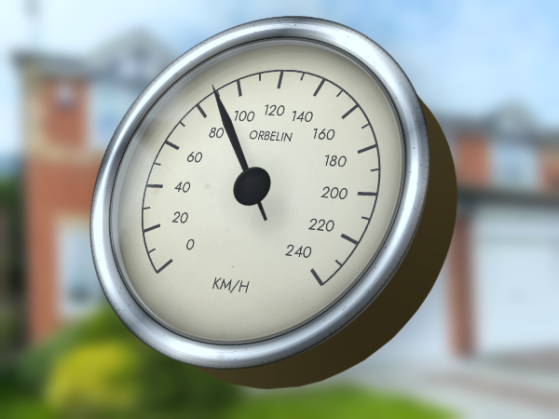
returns 90,km/h
